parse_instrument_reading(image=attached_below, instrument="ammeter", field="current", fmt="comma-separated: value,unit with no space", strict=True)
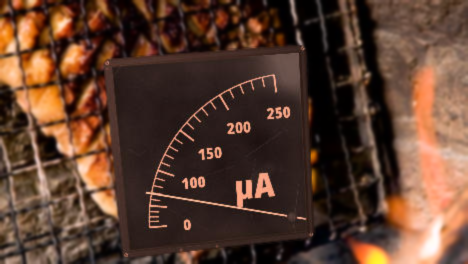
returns 70,µA
